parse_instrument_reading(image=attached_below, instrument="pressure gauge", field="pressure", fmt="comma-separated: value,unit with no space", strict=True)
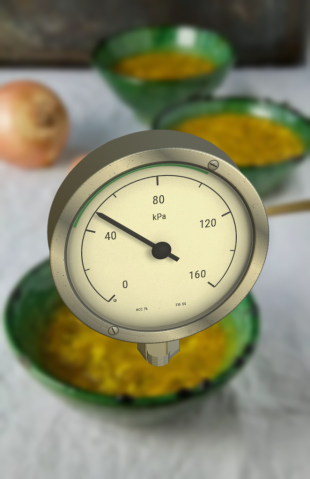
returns 50,kPa
